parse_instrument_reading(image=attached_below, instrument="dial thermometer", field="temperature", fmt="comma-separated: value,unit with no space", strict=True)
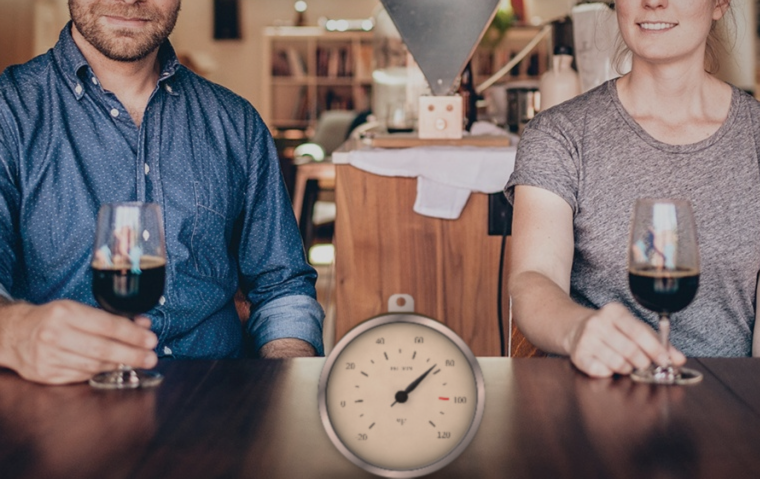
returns 75,°F
